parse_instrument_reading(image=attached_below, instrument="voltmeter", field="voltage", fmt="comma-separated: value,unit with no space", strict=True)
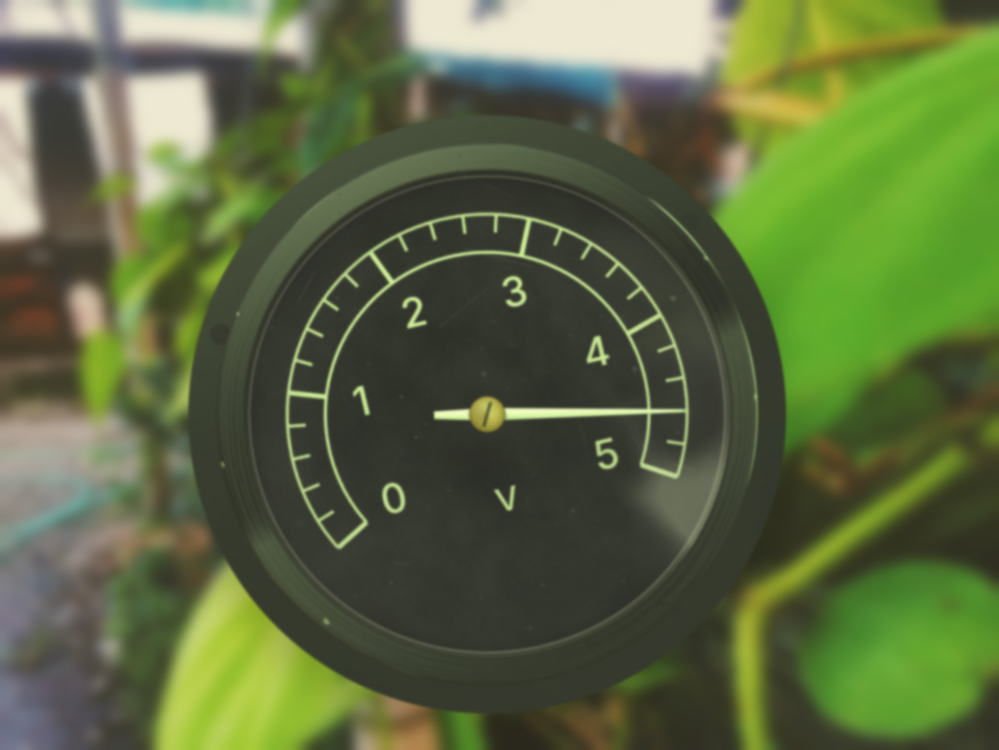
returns 4.6,V
